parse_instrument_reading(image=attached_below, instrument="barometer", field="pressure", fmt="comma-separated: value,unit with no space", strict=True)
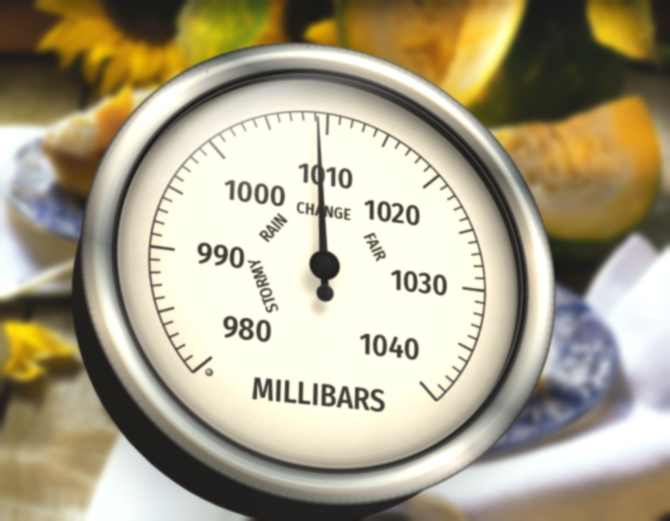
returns 1009,mbar
